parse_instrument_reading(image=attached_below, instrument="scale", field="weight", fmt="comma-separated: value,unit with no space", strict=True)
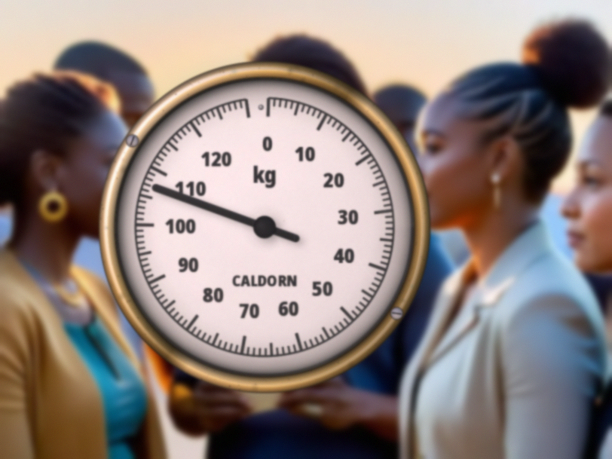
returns 107,kg
